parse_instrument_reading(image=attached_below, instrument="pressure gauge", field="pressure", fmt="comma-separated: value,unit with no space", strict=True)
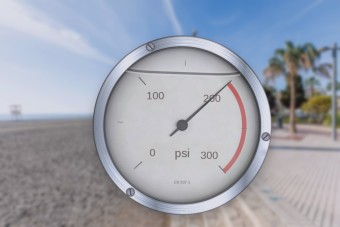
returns 200,psi
